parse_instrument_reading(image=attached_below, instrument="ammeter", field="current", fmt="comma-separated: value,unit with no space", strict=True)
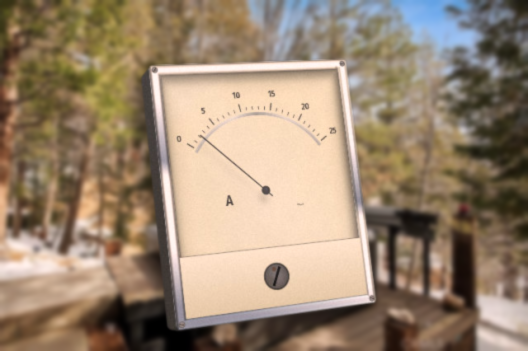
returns 2,A
